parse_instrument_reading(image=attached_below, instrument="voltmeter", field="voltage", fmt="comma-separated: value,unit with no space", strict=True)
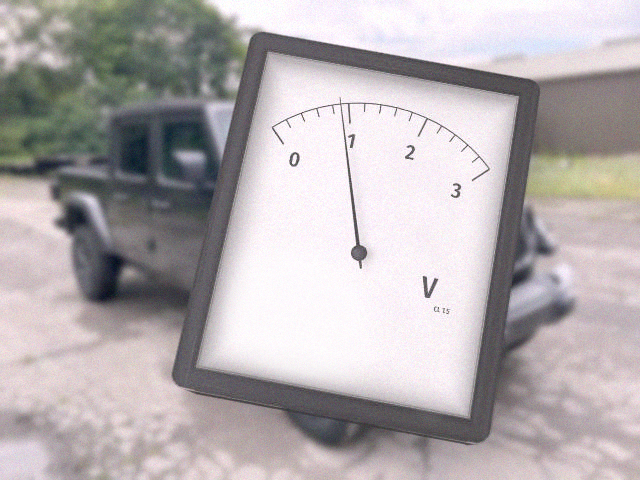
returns 0.9,V
